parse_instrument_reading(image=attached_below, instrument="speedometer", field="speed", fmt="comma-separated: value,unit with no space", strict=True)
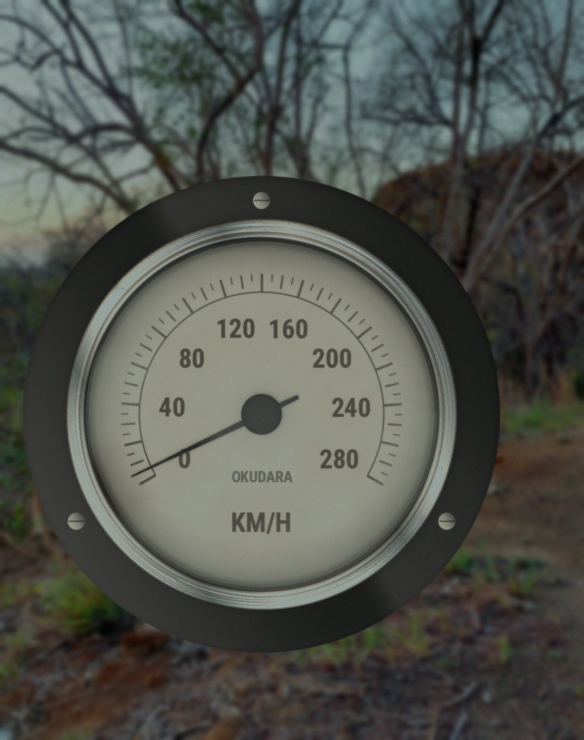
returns 5,km/h
